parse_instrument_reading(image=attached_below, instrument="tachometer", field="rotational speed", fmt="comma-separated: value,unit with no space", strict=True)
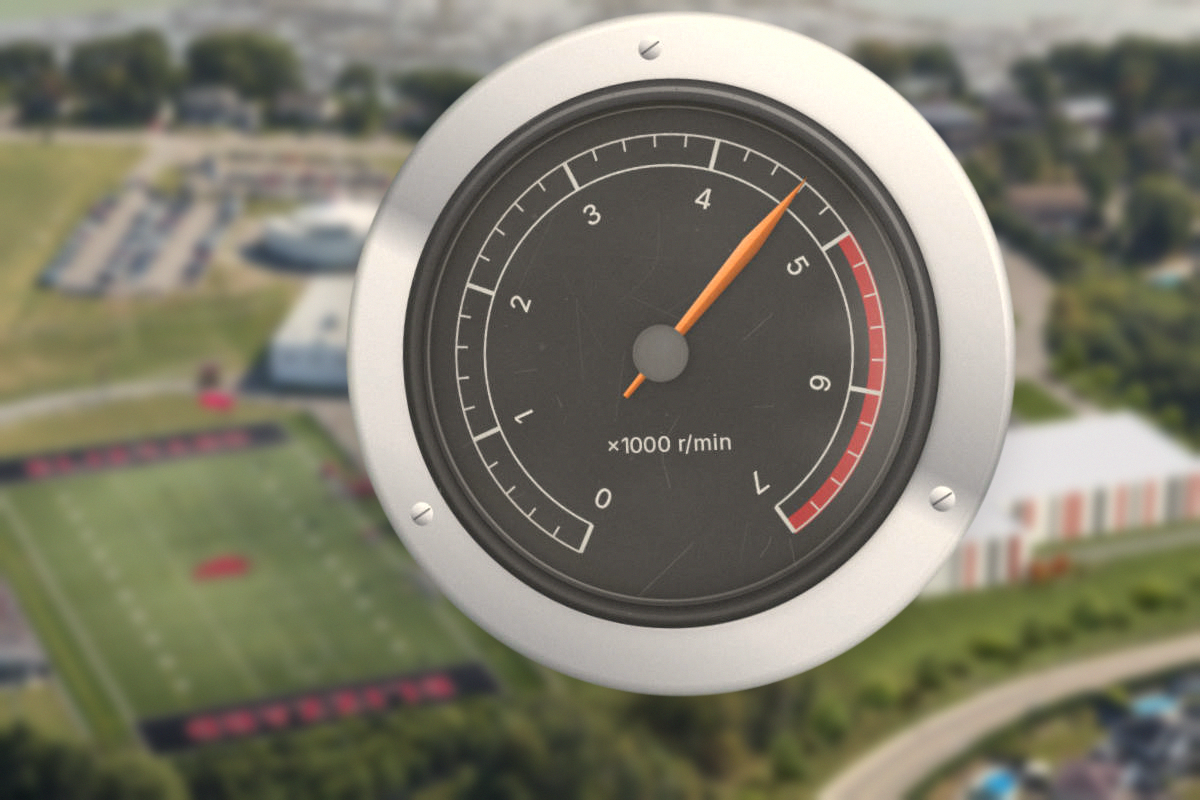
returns 4600,rpm
